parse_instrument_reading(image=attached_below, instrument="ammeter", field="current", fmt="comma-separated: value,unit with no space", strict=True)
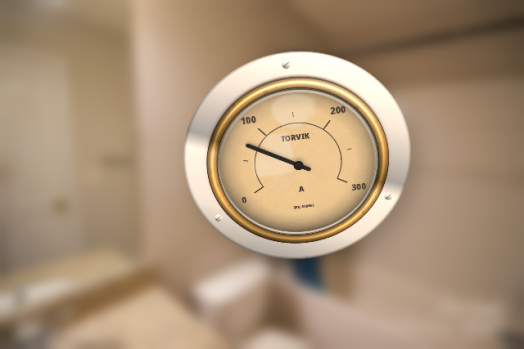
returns 75,A
